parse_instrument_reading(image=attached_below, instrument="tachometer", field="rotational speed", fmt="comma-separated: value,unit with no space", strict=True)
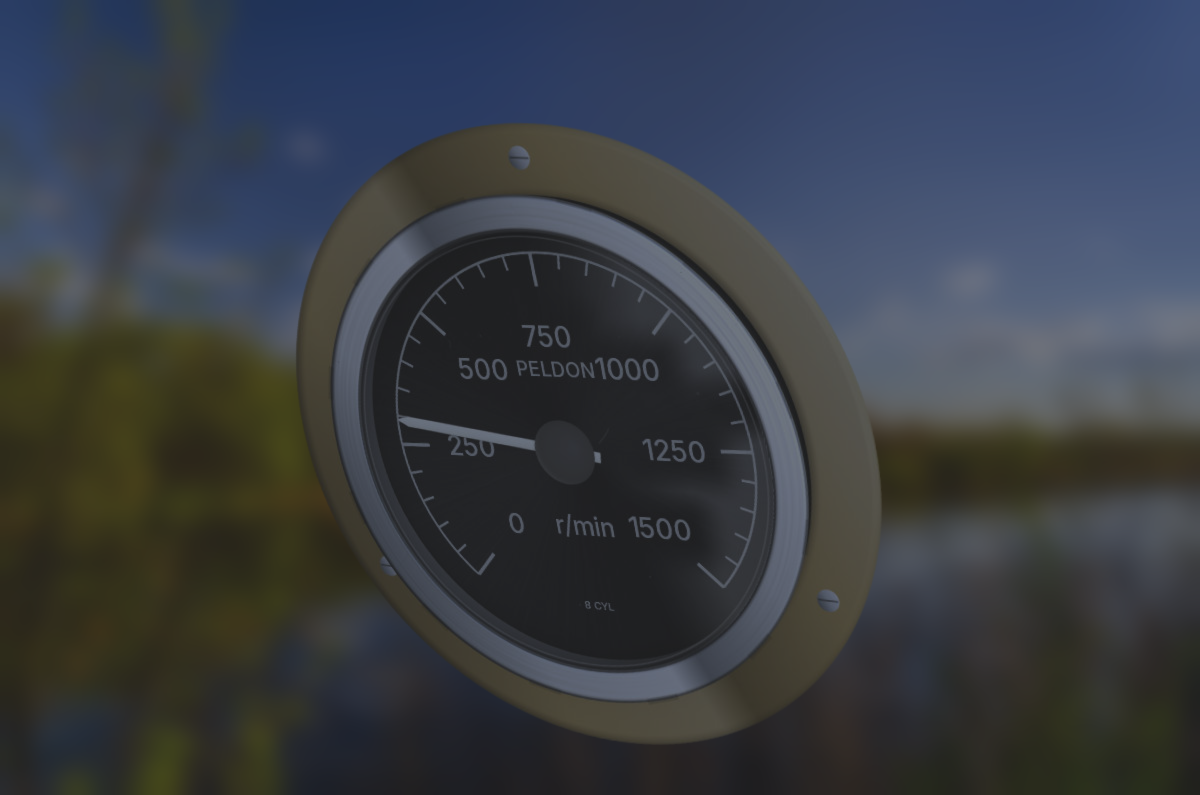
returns 300,rpm
